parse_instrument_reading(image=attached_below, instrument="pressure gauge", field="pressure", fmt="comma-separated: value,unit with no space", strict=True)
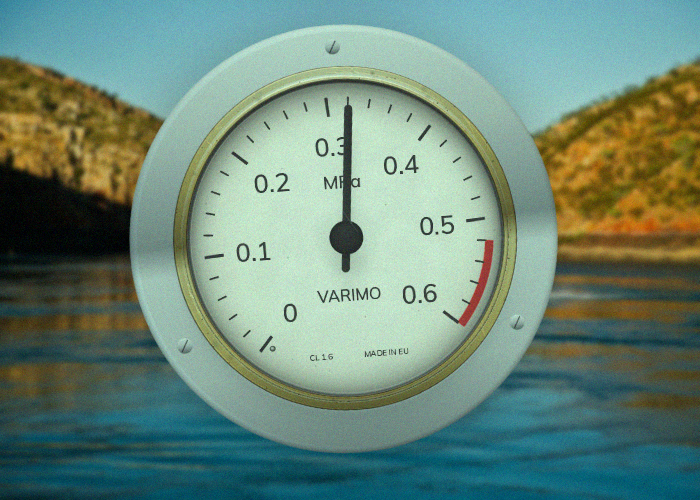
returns 0.32,MPa
